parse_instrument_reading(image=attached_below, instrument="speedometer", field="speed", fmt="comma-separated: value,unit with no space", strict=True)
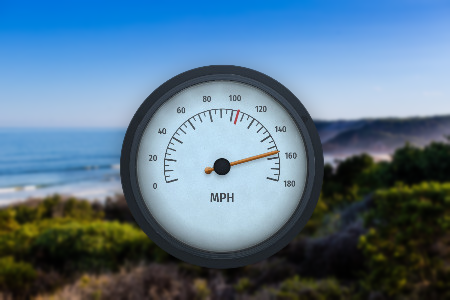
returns 155,mph
